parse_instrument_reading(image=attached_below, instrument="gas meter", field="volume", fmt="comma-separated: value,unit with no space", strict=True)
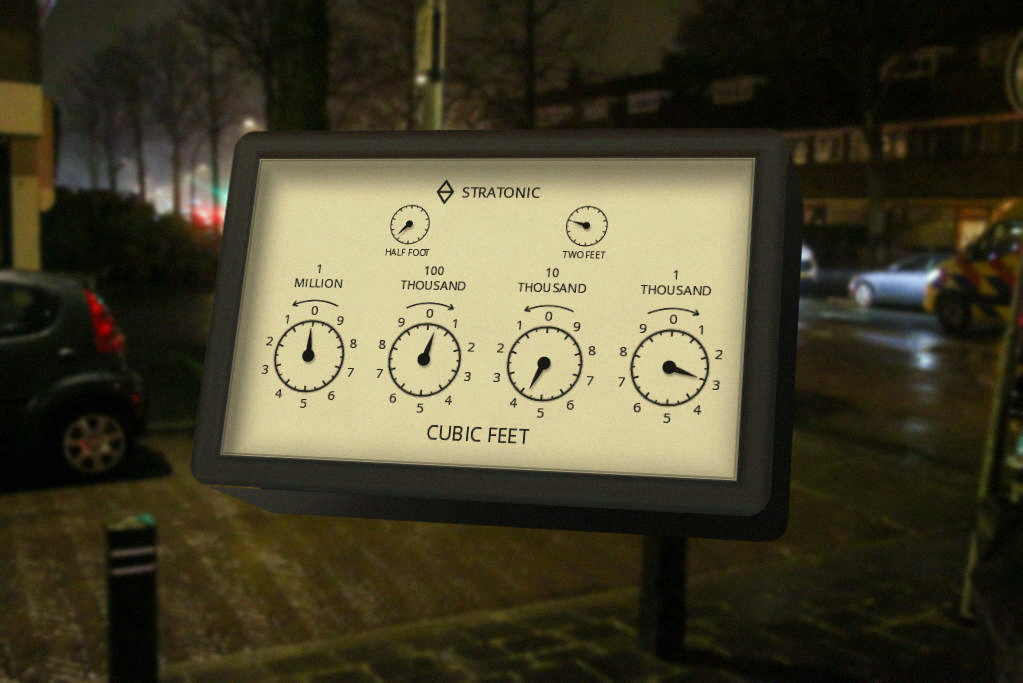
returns 4300,ft³
